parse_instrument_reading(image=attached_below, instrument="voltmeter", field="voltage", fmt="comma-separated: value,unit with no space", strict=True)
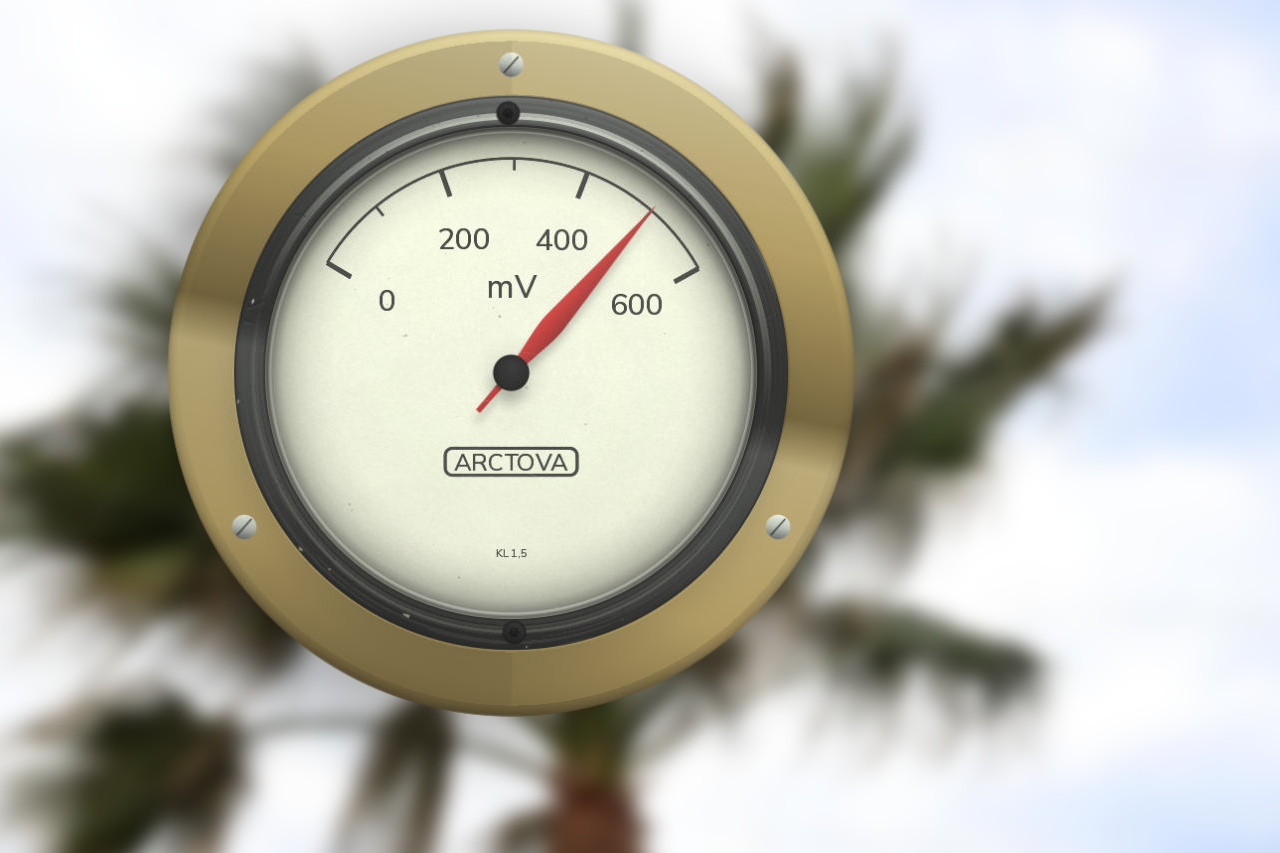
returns 500,mV
